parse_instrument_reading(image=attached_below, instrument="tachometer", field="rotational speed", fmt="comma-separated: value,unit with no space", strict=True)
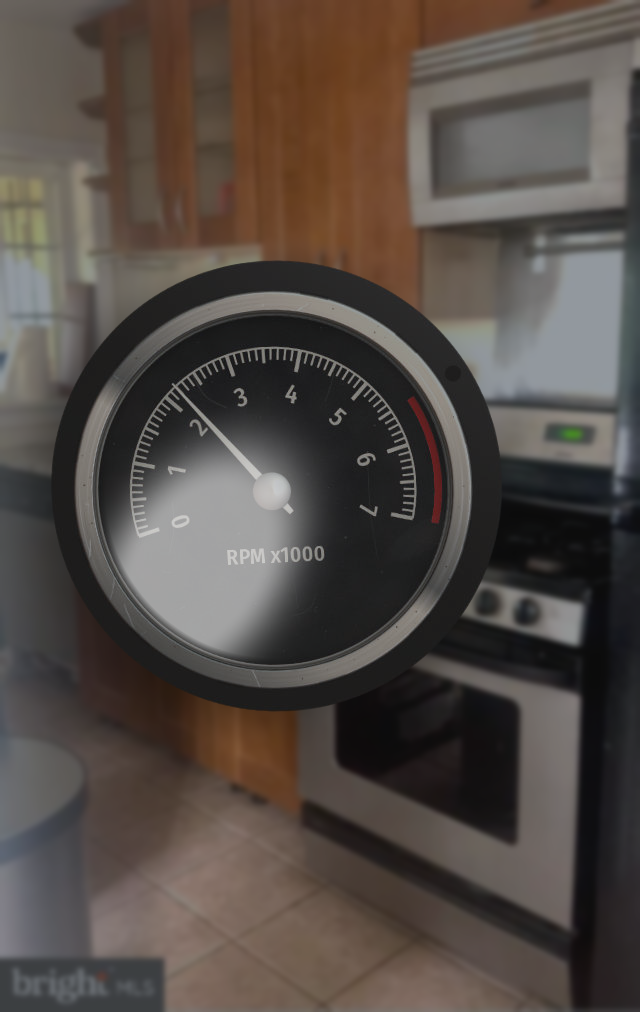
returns 2200,rpm
